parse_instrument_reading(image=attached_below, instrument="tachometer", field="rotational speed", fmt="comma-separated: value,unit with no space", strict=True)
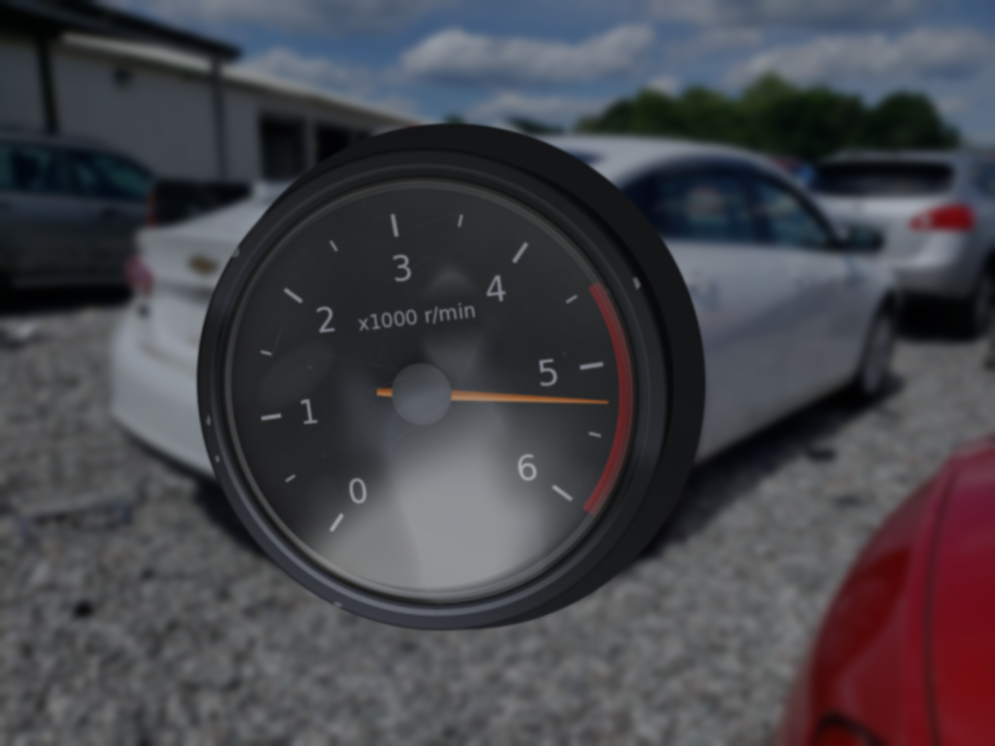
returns 5250,rpm
